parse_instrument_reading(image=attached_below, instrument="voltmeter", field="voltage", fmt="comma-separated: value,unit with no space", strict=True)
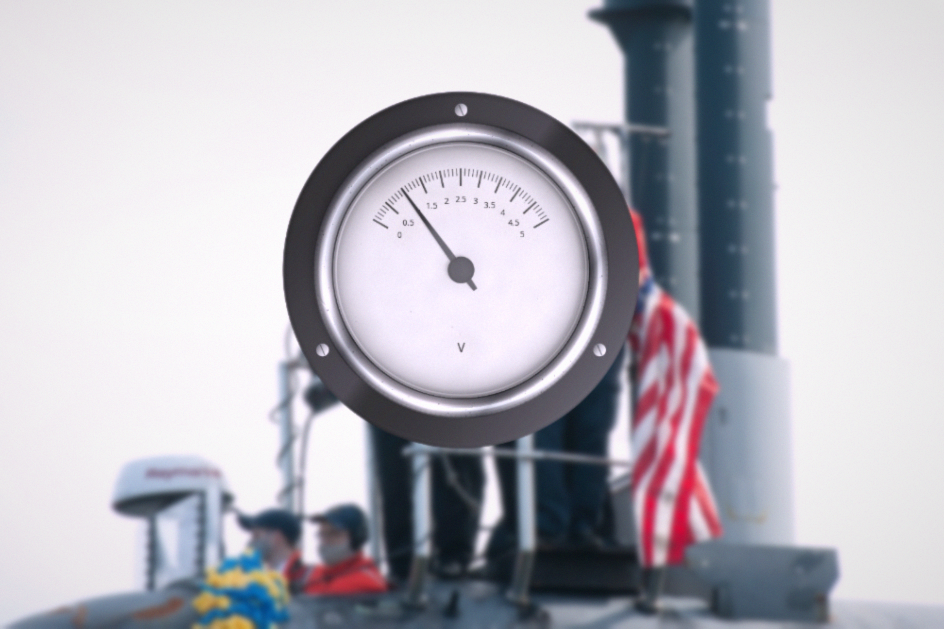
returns 1,V
